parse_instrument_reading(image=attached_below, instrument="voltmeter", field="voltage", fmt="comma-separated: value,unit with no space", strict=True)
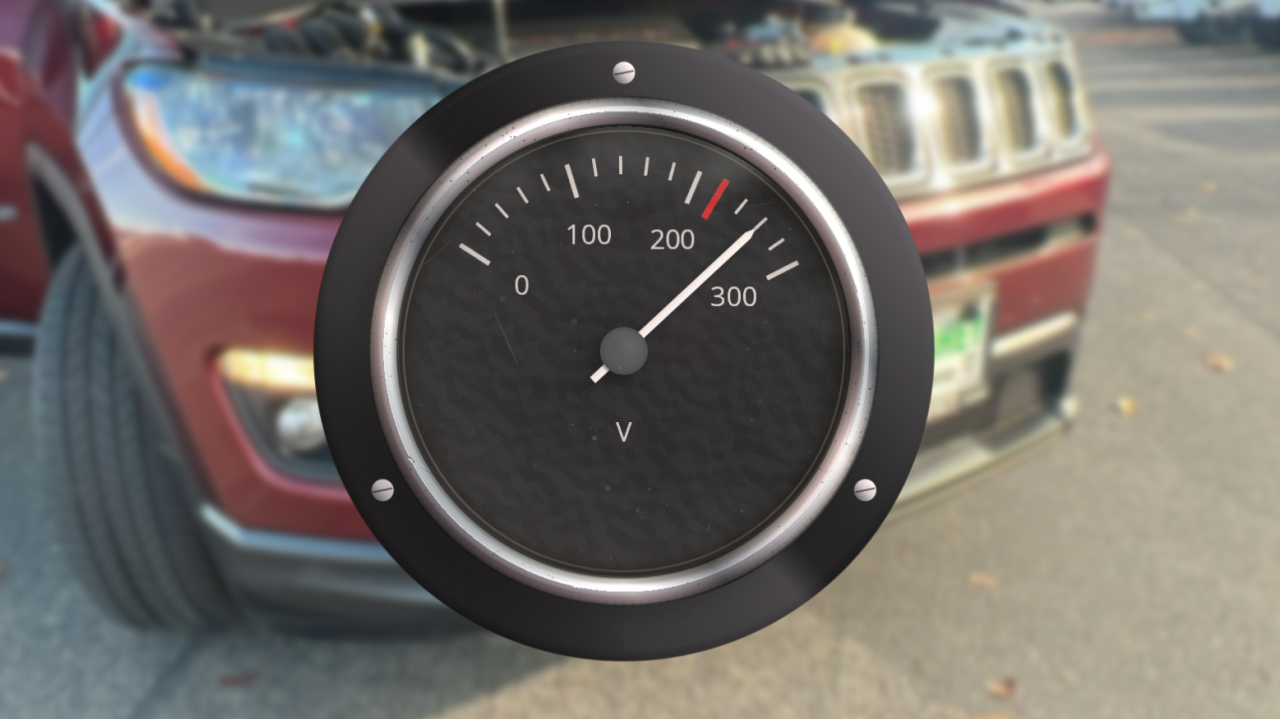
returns 260,V
